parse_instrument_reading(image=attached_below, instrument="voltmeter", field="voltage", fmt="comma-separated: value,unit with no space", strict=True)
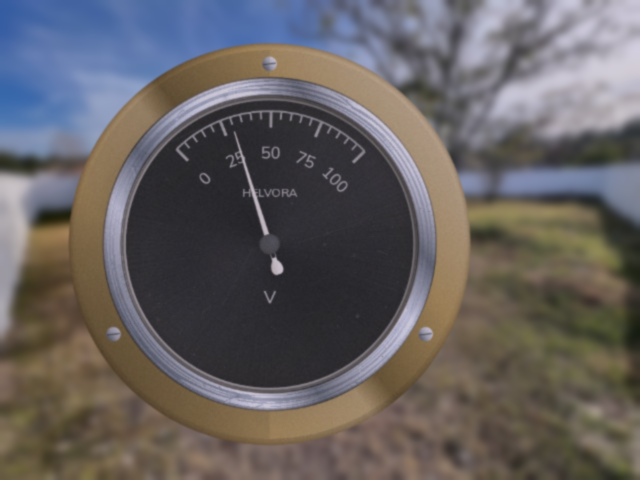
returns 30,V
